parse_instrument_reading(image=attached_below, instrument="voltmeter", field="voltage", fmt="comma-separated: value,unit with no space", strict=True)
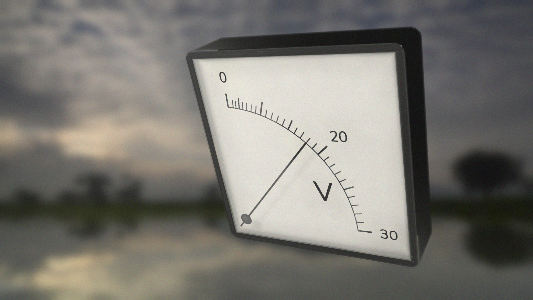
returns 18,V
